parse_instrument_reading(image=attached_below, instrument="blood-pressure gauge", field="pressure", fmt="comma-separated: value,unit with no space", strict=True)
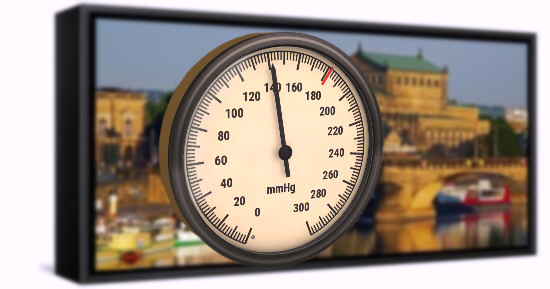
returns 140,mmHg
